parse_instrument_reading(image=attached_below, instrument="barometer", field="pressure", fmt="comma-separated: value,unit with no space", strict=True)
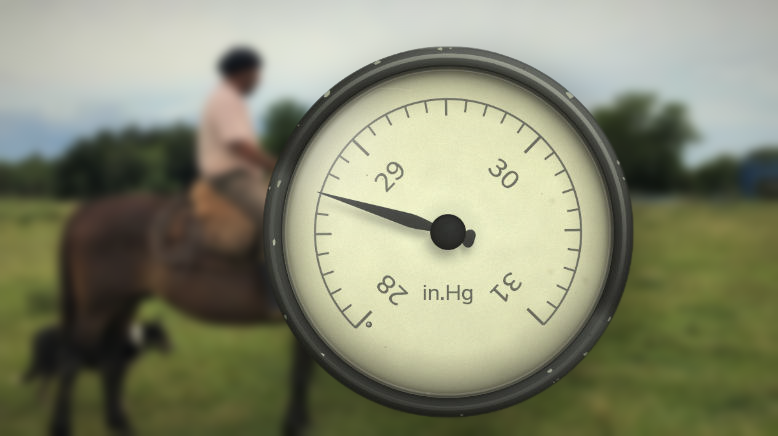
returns 28.7,inHg
